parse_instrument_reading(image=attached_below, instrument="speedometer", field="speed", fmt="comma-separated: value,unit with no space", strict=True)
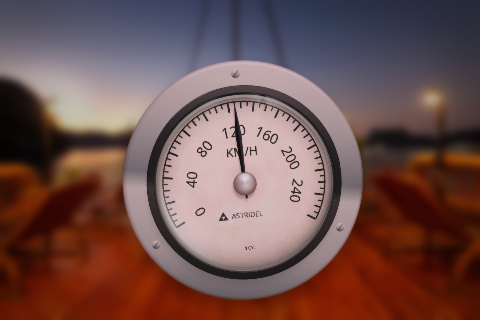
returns 125,km/h
